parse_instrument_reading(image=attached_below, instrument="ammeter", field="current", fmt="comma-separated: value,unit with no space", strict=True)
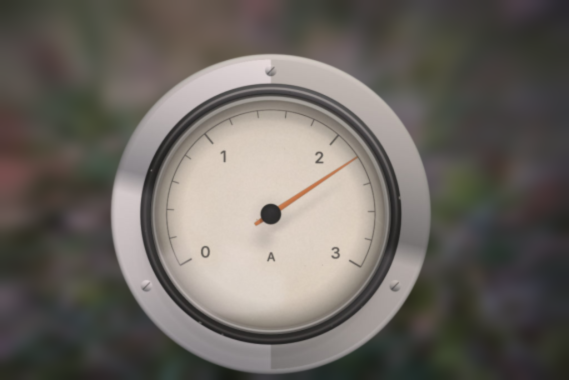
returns 2.2,A
